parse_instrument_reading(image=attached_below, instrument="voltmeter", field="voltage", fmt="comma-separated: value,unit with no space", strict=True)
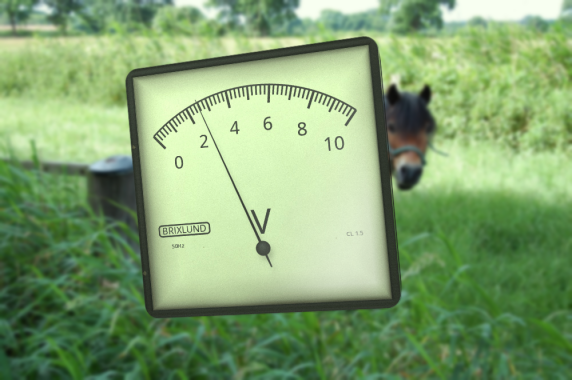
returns 2.6,V
